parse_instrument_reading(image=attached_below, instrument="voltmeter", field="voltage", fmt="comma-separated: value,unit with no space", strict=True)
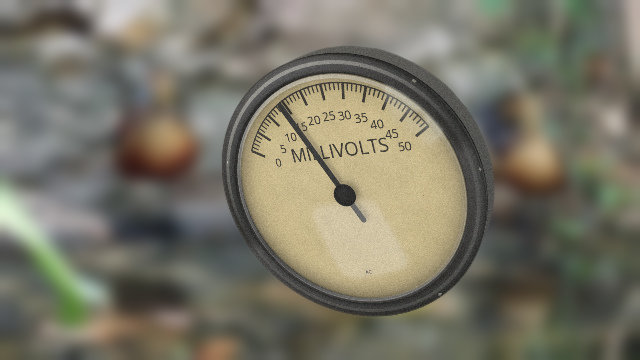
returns 15,mV
